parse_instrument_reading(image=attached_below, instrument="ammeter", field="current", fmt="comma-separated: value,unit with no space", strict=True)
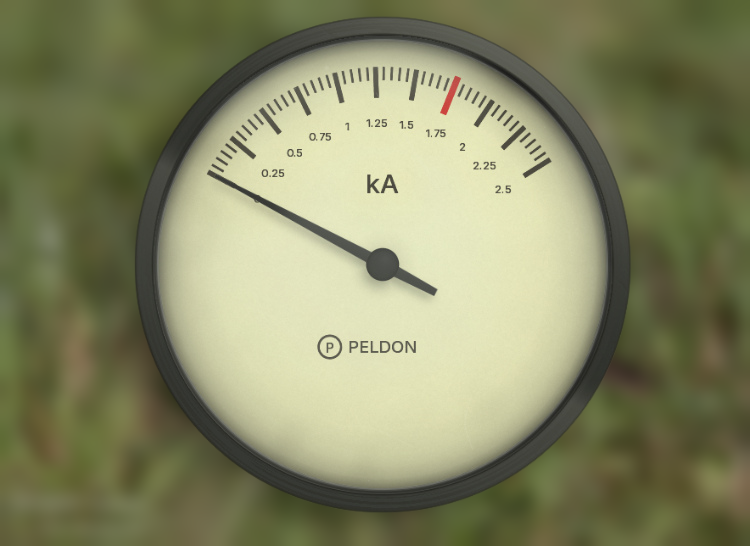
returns 0,kA
